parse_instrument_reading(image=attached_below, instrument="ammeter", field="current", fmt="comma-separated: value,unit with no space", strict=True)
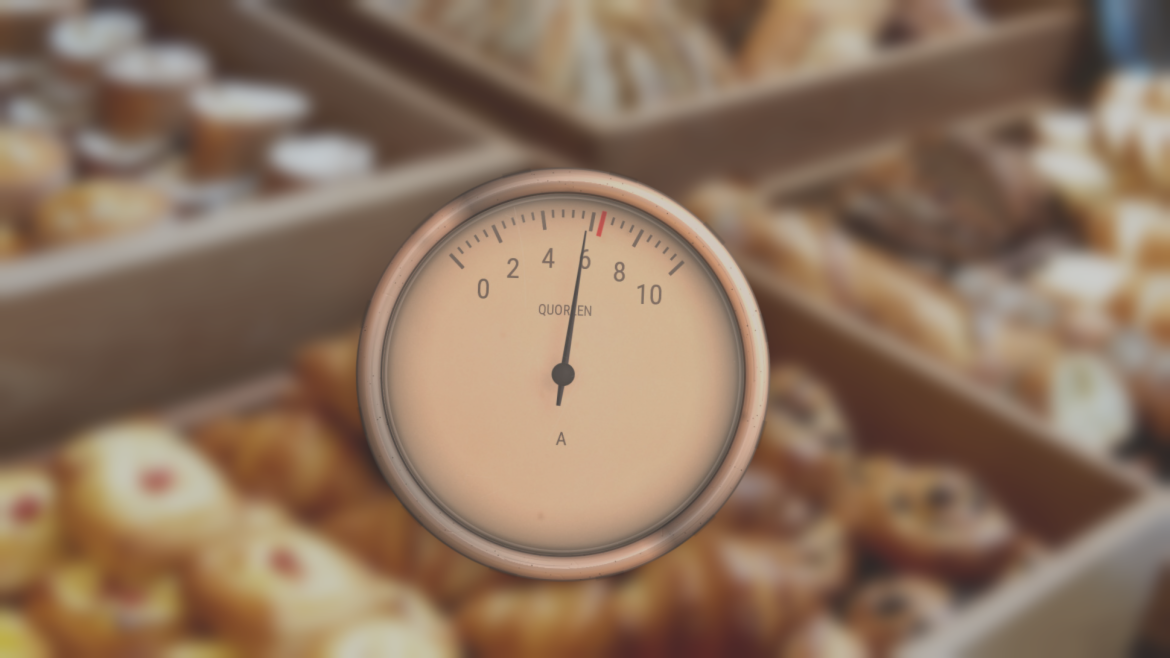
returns 5.8,A
